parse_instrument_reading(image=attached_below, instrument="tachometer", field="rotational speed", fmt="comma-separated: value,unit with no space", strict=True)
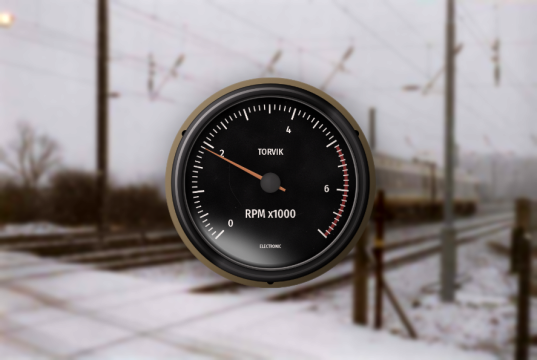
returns 1900,rpm
